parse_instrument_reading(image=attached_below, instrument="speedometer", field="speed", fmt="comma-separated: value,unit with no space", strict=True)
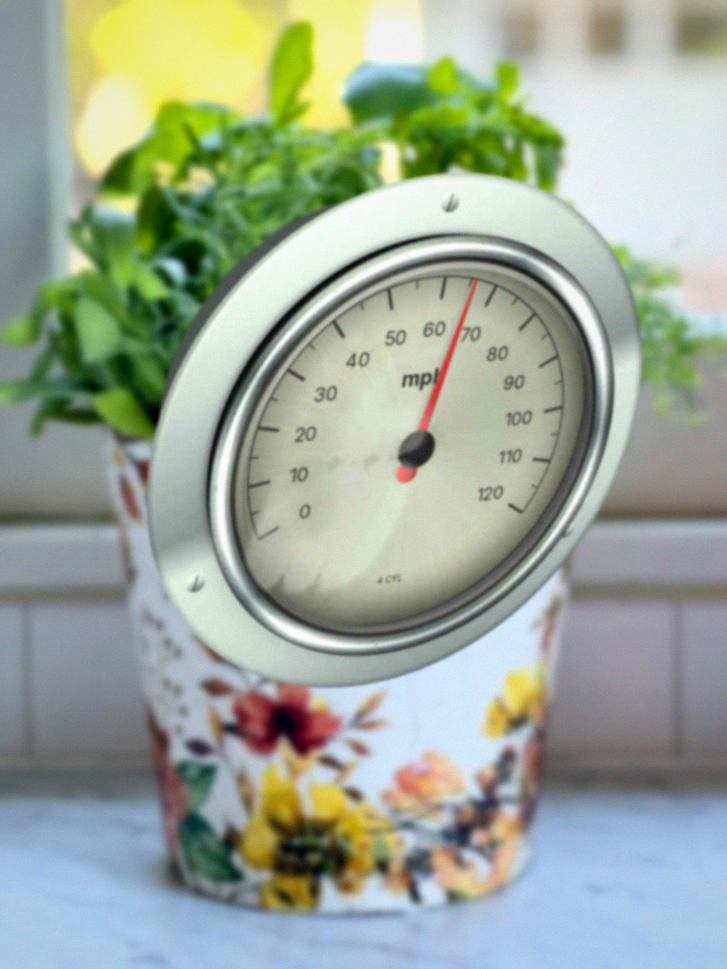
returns 65,mph
